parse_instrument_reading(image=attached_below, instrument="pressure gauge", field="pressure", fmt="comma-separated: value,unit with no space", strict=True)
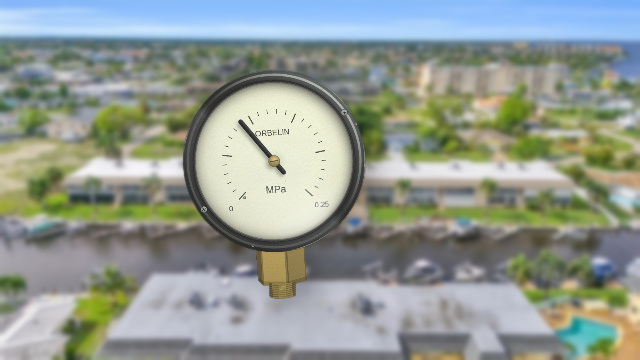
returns 0.09,MPa
